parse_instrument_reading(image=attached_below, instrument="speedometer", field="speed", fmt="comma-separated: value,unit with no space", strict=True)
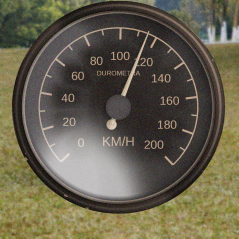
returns 115,km/h
